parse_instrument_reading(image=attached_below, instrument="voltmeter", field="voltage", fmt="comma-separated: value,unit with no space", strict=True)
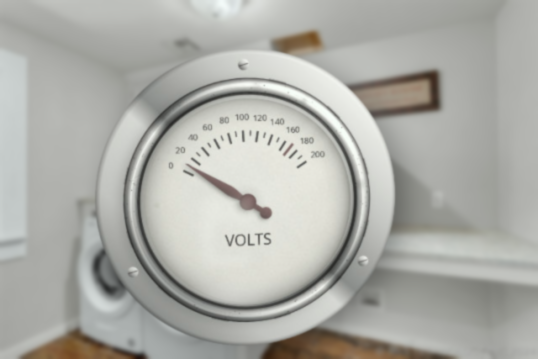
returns 10,V
